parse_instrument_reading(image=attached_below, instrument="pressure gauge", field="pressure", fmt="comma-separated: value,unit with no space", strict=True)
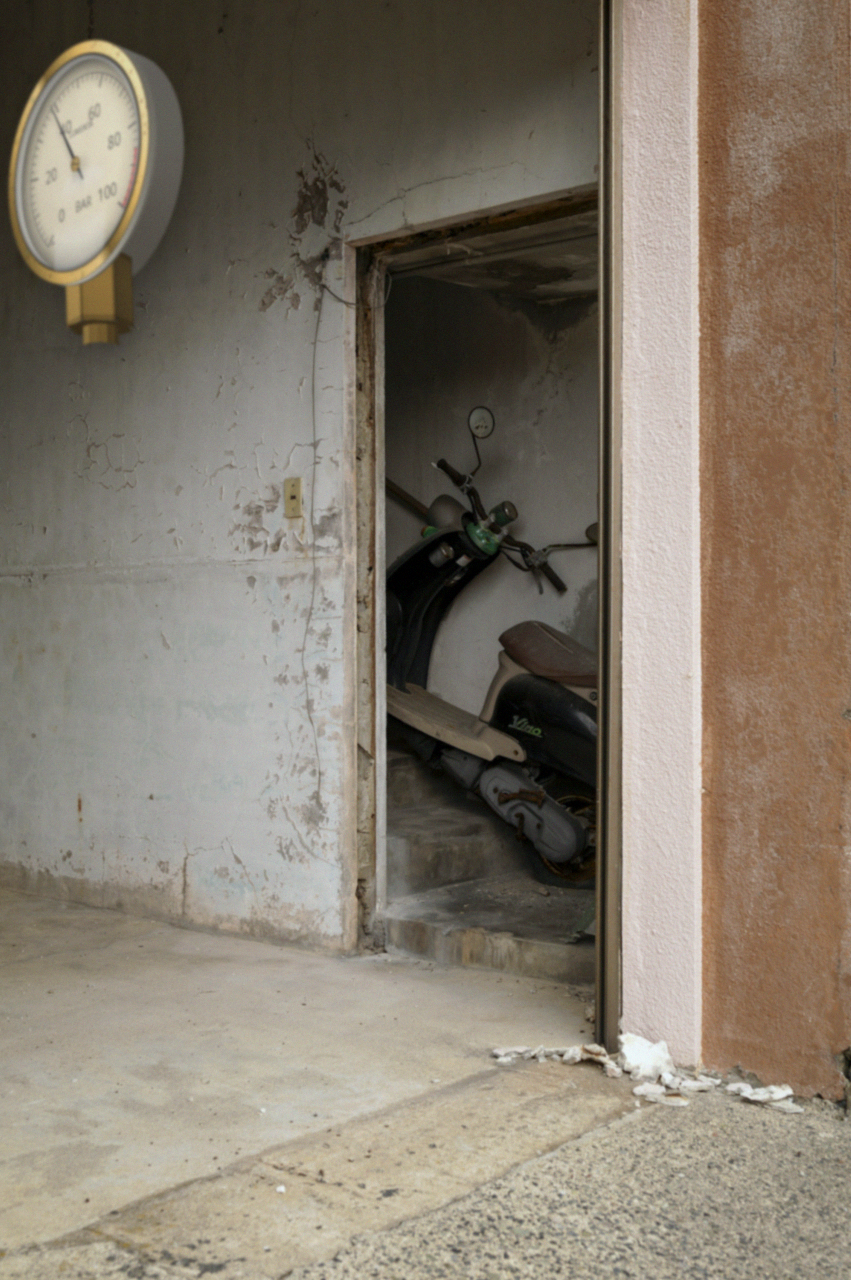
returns 40,bar
